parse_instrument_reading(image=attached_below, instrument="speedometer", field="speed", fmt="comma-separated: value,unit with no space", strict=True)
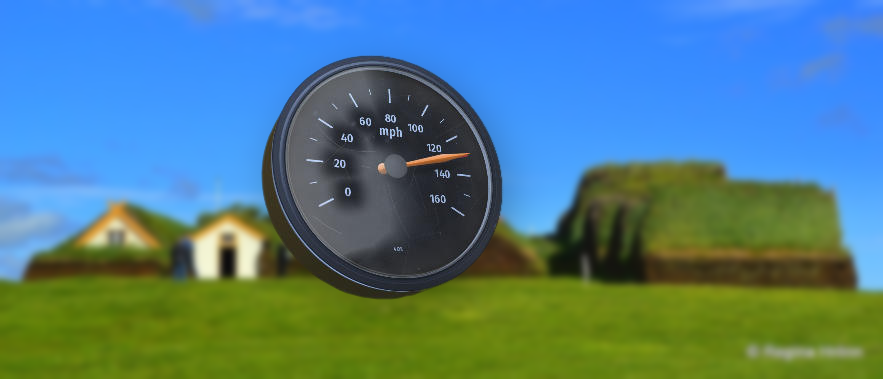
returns 130,mph
